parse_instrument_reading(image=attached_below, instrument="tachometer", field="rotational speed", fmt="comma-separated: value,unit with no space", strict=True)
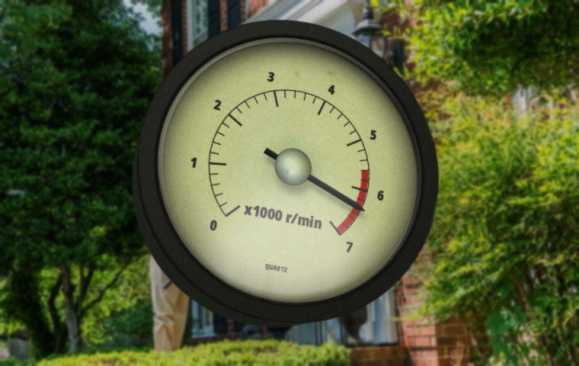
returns 6400,rpm
